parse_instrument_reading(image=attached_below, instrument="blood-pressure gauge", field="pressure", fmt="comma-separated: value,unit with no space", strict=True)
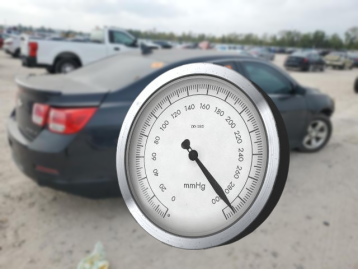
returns 290,mmHg
